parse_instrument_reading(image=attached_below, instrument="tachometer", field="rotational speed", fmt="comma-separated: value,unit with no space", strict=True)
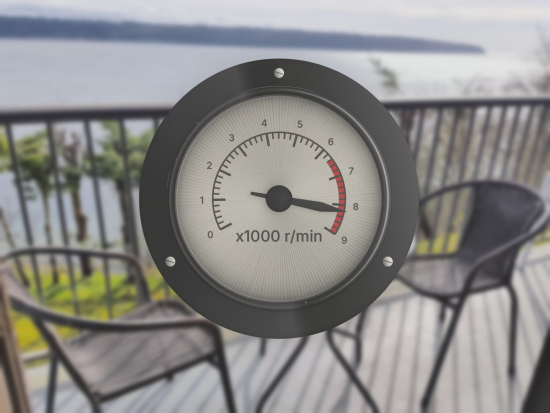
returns 8200,rpm
